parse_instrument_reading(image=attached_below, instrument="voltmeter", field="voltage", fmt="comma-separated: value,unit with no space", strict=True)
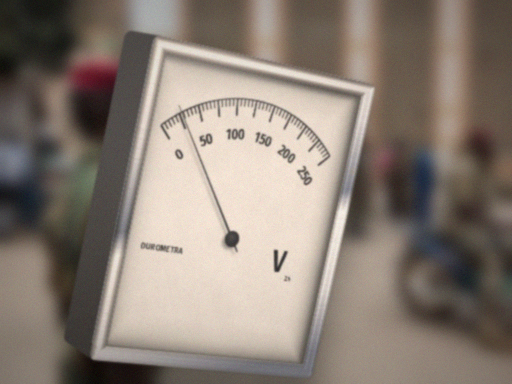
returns 25,V
